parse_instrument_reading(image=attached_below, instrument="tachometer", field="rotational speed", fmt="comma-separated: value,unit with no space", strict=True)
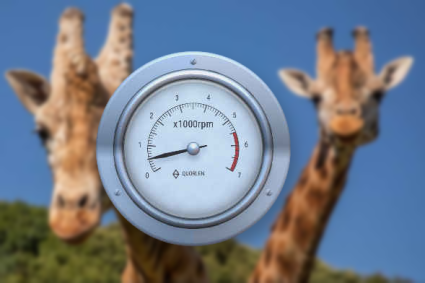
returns 500,rpm
